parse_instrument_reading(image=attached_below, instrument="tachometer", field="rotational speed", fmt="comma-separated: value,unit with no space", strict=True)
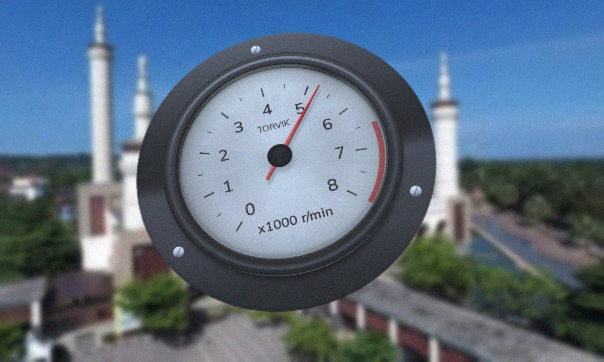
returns 5250,rpm
